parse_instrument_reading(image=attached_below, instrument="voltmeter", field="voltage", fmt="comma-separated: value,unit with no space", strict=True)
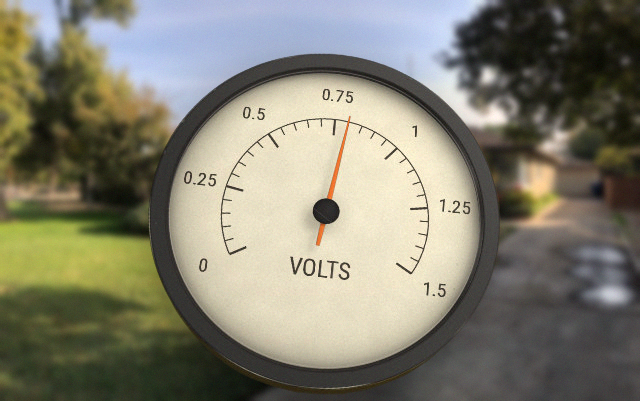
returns 0.8,V
